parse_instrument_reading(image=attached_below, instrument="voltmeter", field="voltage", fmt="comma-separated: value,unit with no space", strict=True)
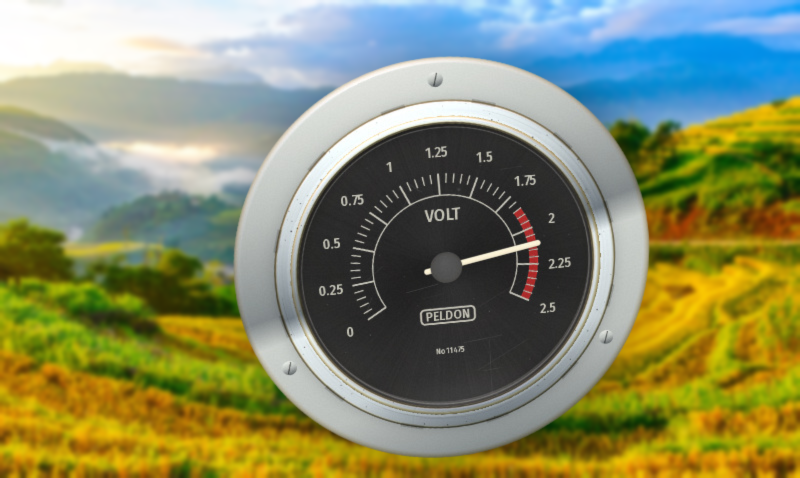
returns 2.1,V
